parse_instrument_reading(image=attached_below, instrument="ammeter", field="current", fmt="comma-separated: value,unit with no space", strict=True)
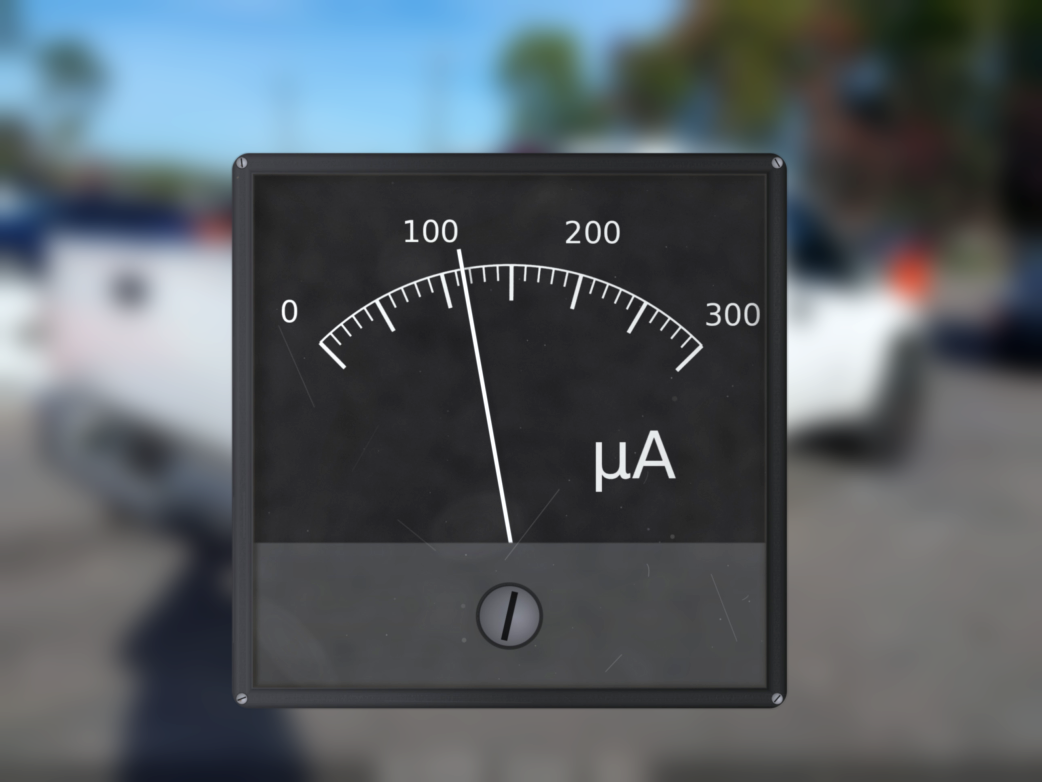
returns 115,µA
